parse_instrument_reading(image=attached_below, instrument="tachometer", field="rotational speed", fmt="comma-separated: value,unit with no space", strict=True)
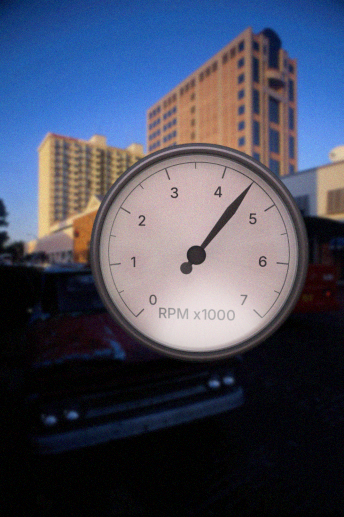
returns 4500,rpm
